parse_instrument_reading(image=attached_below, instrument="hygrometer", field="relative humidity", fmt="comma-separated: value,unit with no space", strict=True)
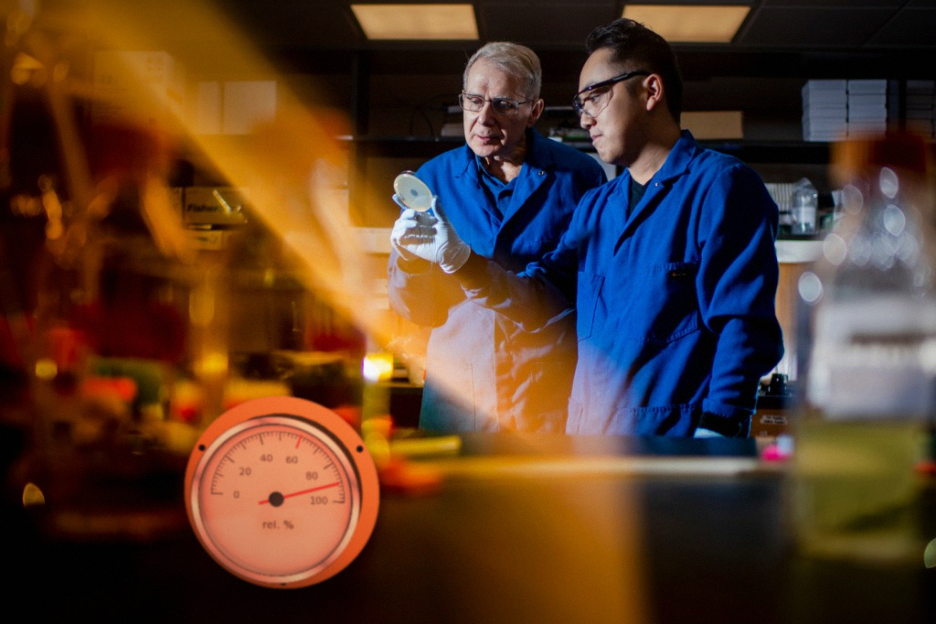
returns 90,%
